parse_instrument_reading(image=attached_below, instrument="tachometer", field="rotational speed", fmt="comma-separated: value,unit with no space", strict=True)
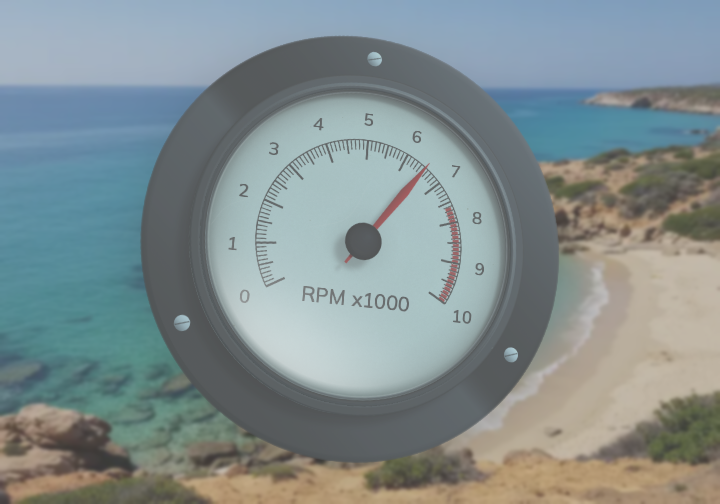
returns 6500,rpm
